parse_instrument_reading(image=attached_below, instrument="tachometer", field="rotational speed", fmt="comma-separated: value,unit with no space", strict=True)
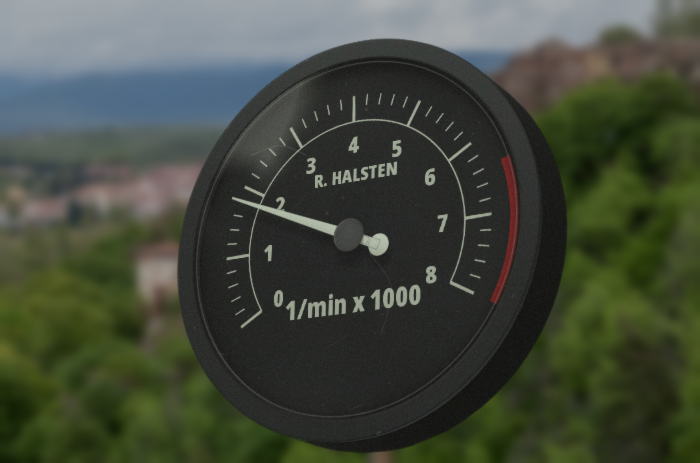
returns 1800,rpm
